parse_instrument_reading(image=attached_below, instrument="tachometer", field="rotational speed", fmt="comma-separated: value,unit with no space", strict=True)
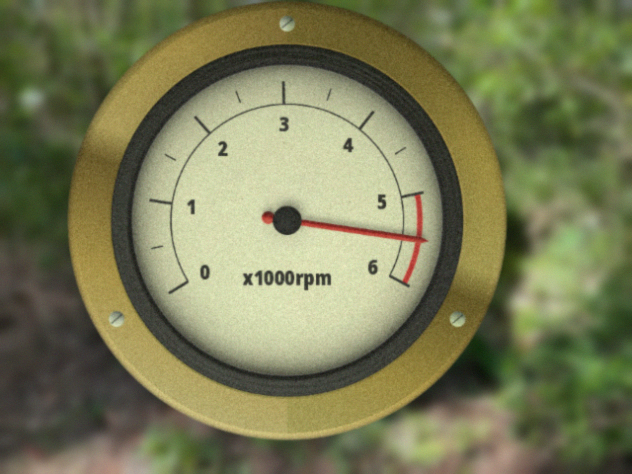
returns 5500,rpm
